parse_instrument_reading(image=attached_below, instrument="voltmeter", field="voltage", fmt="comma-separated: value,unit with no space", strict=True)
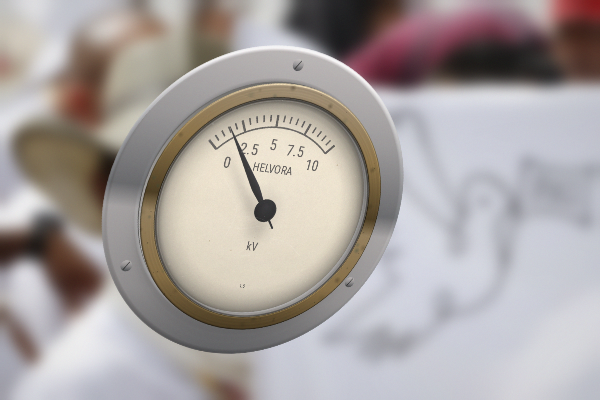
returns 1.5,kV
